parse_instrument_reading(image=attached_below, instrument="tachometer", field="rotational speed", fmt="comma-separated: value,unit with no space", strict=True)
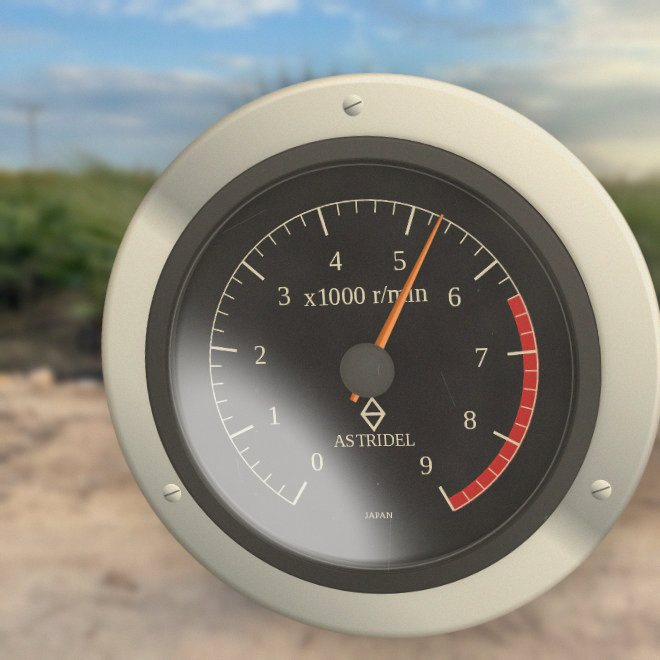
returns 5300,rpm
